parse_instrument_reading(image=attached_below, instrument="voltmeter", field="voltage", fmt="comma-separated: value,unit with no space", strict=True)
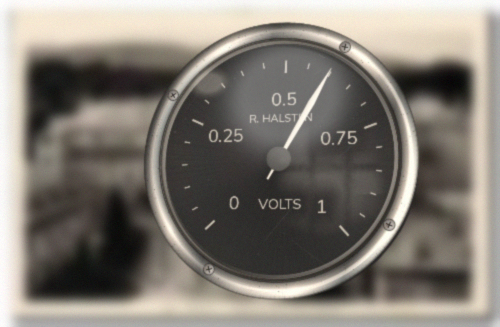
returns 0.6,V
